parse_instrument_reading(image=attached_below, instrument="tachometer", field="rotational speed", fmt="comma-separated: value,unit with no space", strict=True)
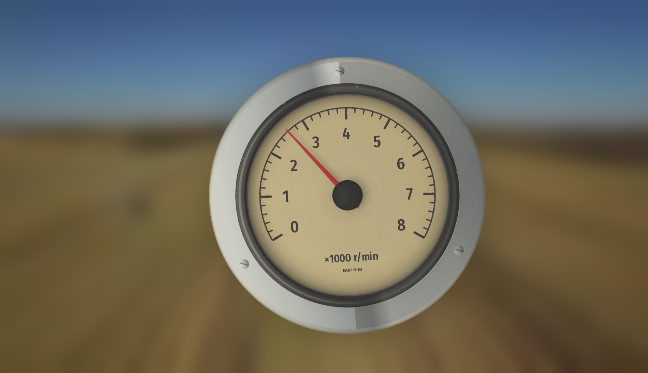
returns 2600,rpm
